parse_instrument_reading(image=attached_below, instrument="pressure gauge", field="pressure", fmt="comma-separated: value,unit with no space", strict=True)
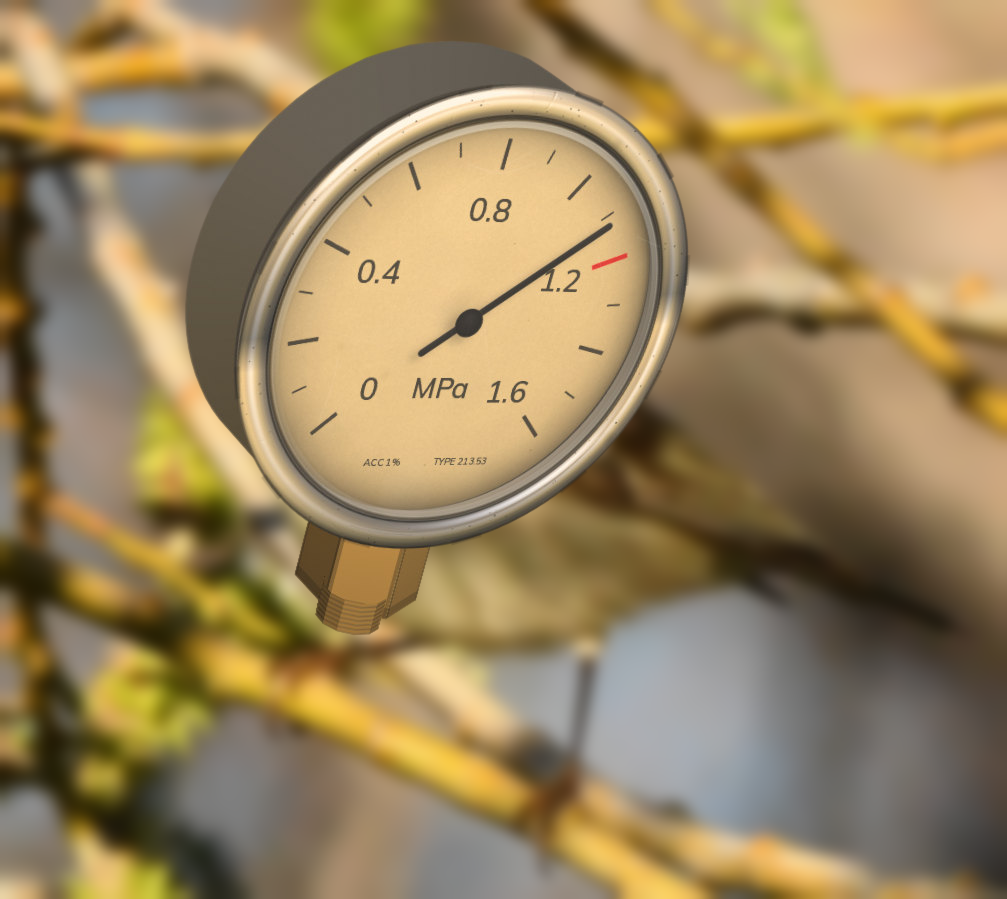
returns 1.1,MPa
